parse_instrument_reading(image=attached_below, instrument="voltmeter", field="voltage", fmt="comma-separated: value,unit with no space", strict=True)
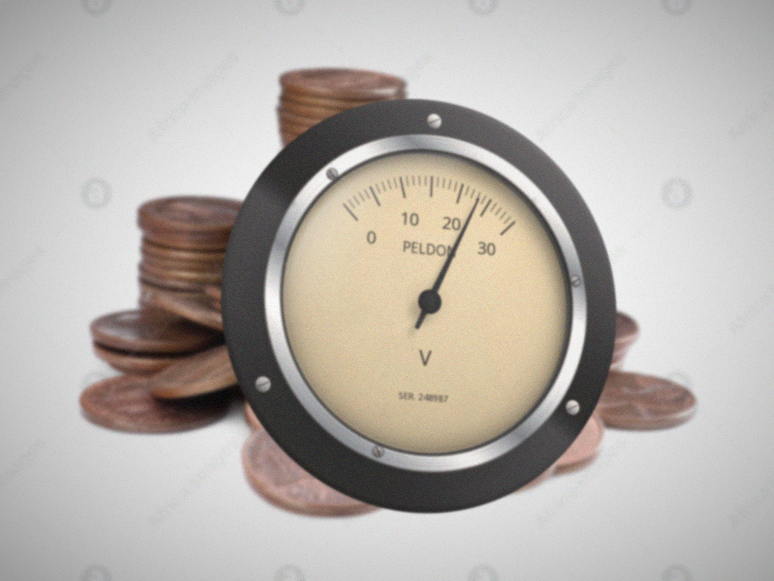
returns 23,V
